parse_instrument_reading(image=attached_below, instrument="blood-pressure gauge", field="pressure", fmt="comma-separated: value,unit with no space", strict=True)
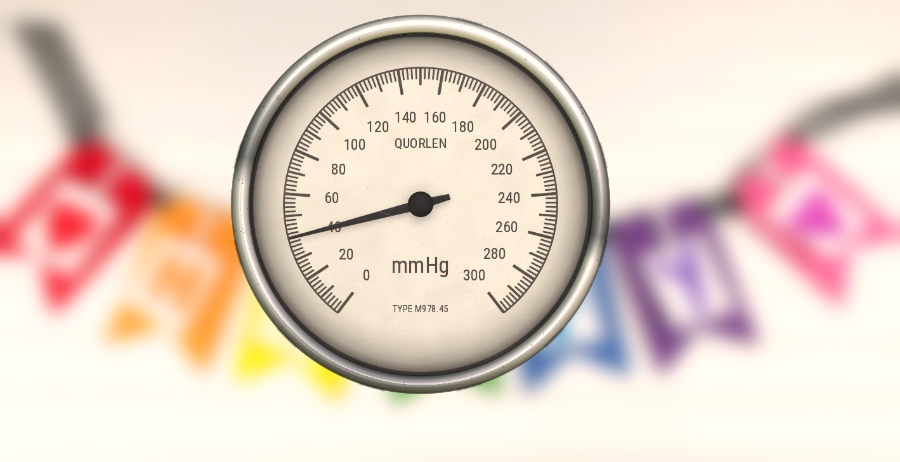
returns 40,mmHg
